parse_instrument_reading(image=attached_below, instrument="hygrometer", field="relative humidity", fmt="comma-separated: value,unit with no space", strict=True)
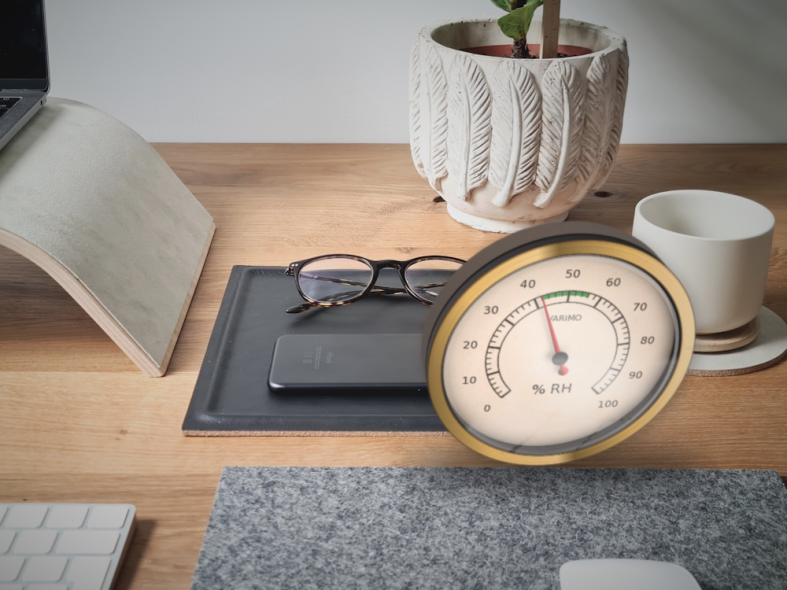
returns 42,%
